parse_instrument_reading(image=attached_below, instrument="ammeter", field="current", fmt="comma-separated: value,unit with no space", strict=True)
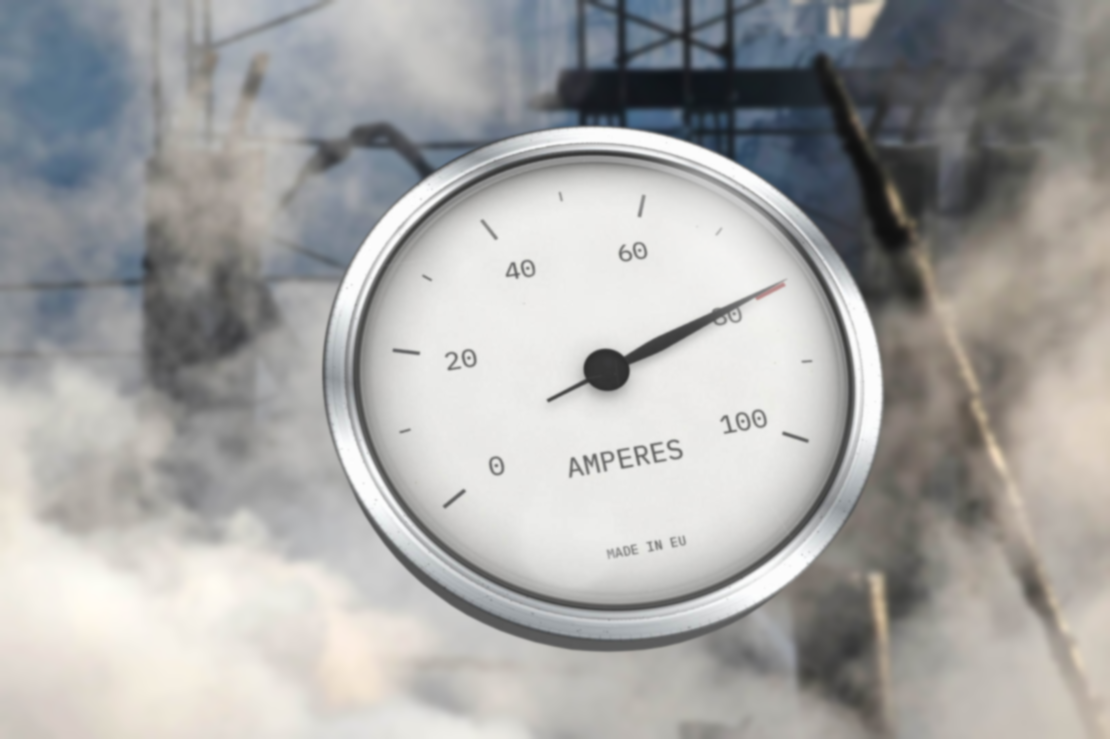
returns 80,A
